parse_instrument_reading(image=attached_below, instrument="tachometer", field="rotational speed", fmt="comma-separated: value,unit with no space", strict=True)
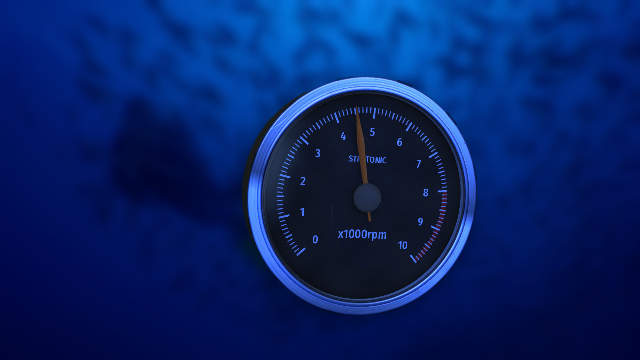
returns 4500,rpm
